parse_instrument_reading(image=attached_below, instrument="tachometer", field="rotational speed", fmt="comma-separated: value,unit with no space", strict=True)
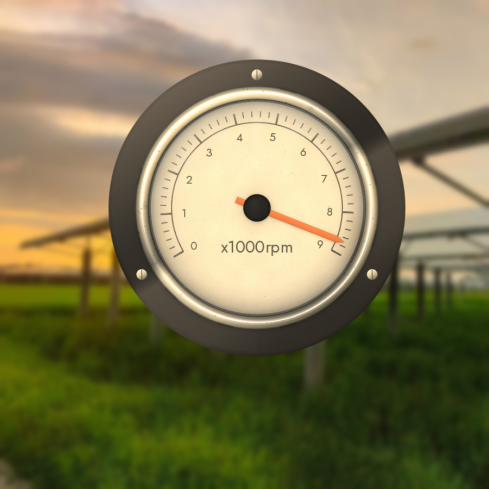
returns 8700,rpm
